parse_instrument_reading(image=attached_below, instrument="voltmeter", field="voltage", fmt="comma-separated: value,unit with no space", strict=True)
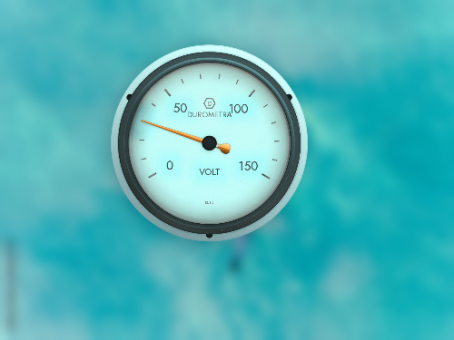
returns 30,V
